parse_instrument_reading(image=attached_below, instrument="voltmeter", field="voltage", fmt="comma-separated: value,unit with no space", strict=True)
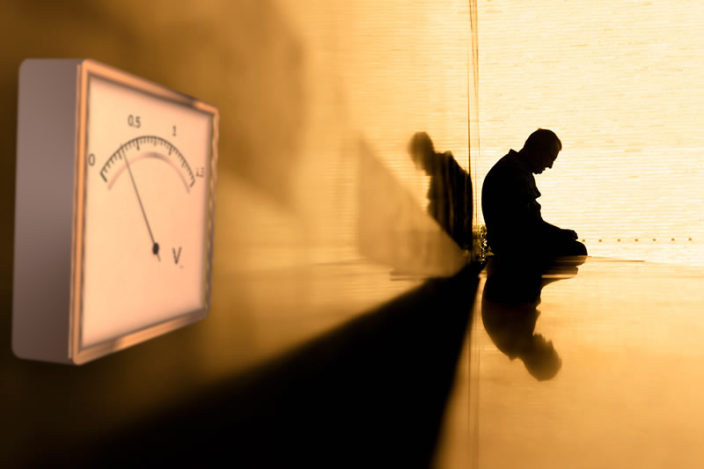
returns 0.25,V
